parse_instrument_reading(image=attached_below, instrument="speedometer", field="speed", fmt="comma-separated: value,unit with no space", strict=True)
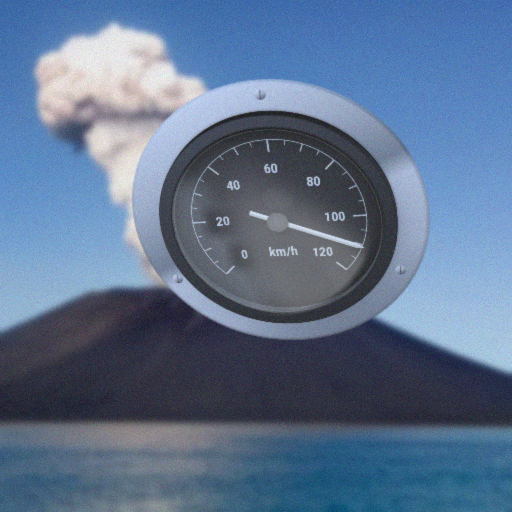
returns 110,km/h
